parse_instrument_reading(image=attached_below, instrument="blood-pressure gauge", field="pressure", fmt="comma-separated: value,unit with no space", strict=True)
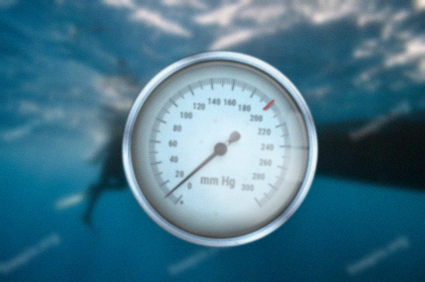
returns 10,mmHg
